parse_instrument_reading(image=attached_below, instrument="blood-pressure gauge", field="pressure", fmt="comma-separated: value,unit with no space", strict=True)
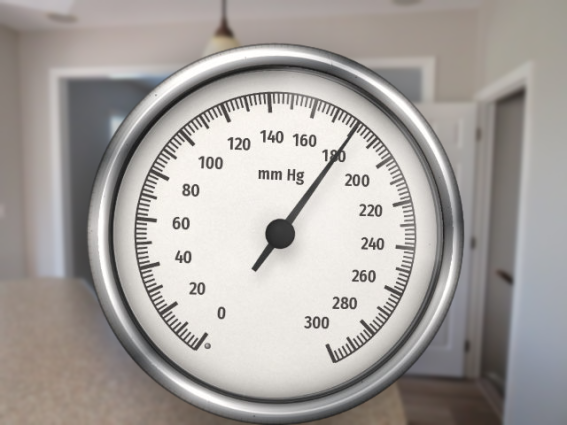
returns 180,mmHg
